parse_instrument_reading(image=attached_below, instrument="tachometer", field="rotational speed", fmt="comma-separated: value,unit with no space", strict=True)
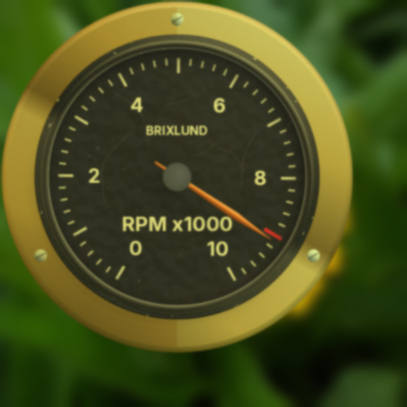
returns 9100,rpm
